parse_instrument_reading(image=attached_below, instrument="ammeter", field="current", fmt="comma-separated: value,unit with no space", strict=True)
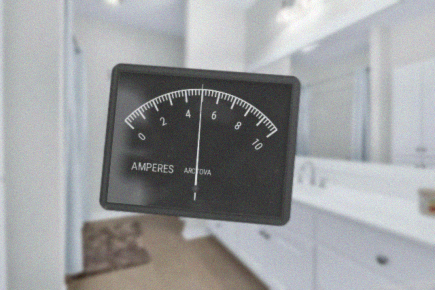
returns 5,A
